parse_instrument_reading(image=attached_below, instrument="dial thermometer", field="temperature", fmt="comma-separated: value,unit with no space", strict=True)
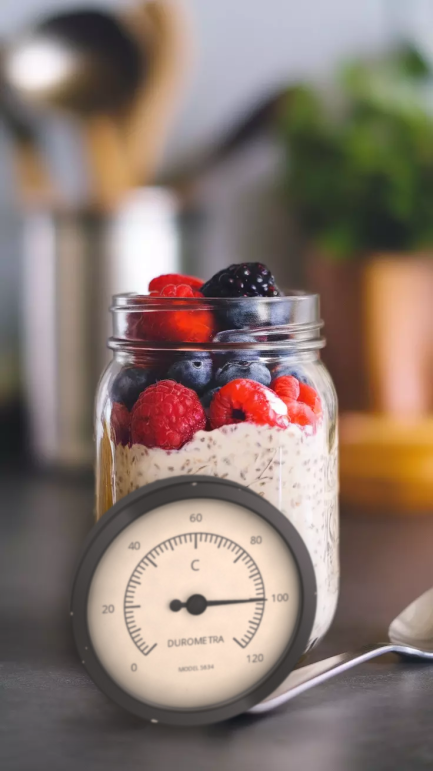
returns 100,°C
